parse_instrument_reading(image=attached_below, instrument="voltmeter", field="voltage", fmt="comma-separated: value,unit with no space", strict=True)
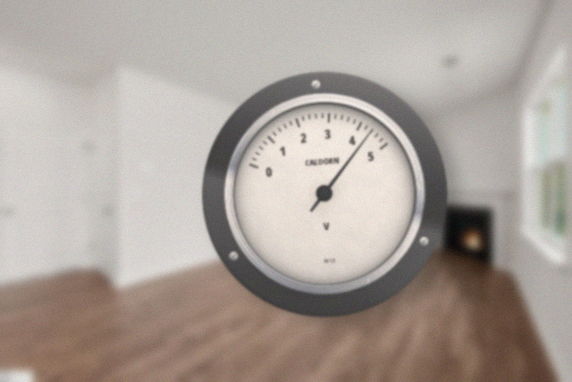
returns 4.4,V
